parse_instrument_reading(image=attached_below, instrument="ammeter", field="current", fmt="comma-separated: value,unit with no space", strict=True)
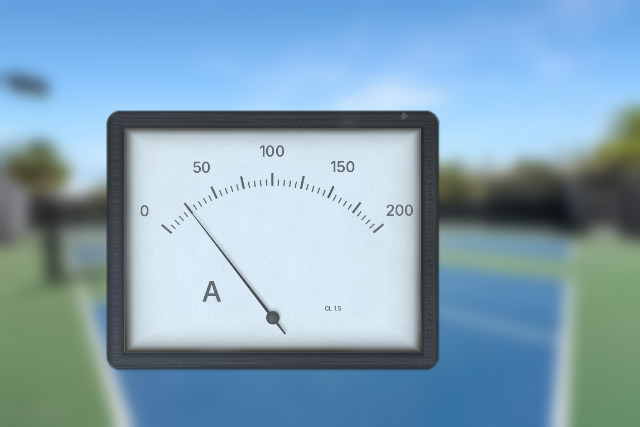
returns 25,A
